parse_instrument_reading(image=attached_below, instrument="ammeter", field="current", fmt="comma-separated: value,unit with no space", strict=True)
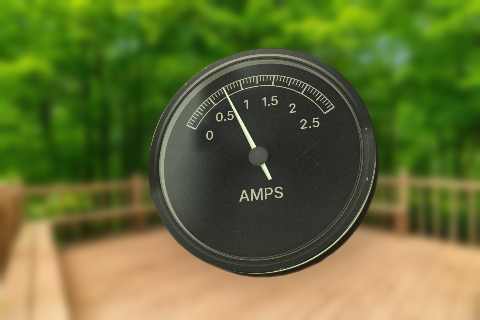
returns 0.75,A
